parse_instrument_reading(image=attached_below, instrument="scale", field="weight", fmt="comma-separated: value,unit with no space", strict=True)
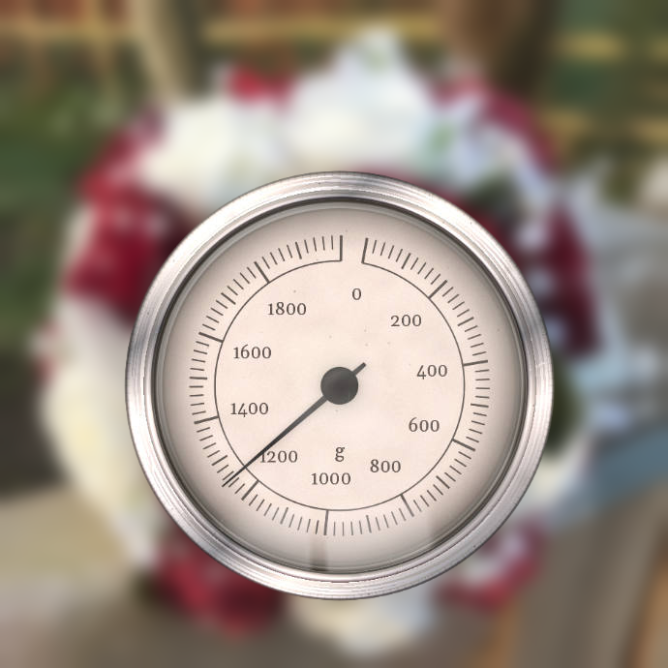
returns 1250,g
